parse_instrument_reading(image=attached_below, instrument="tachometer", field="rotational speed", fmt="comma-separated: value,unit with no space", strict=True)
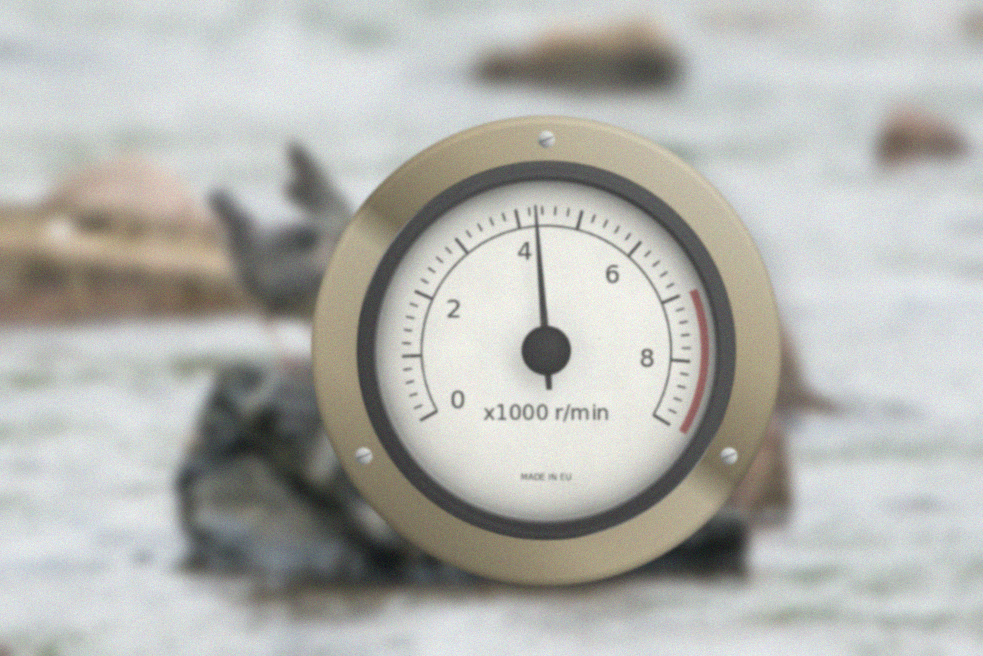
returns 4300,rpm
